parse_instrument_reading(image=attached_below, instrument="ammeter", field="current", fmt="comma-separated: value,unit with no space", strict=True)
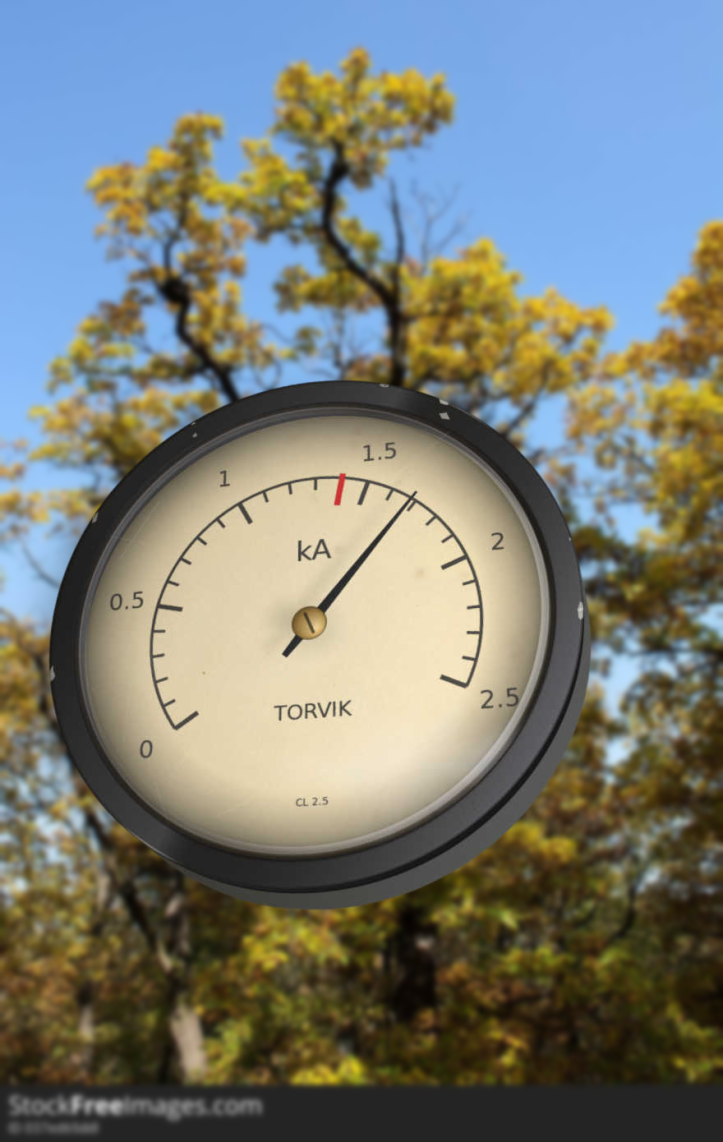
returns 1.7,kA
